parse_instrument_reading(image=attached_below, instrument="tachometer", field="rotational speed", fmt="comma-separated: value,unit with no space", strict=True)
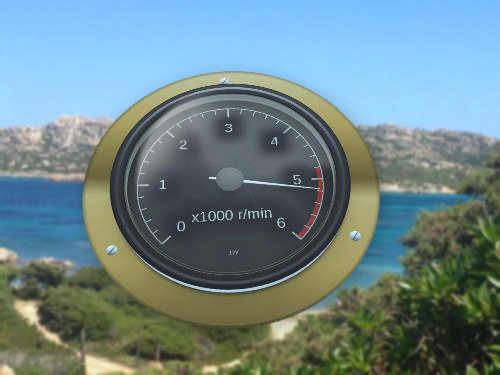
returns 5200,rpm
